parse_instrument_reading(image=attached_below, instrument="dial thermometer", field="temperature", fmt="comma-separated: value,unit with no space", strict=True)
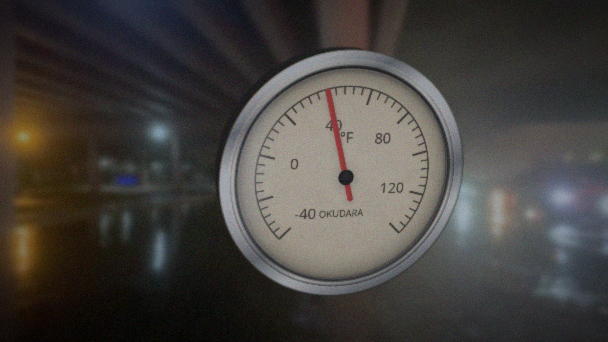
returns 40,°F
